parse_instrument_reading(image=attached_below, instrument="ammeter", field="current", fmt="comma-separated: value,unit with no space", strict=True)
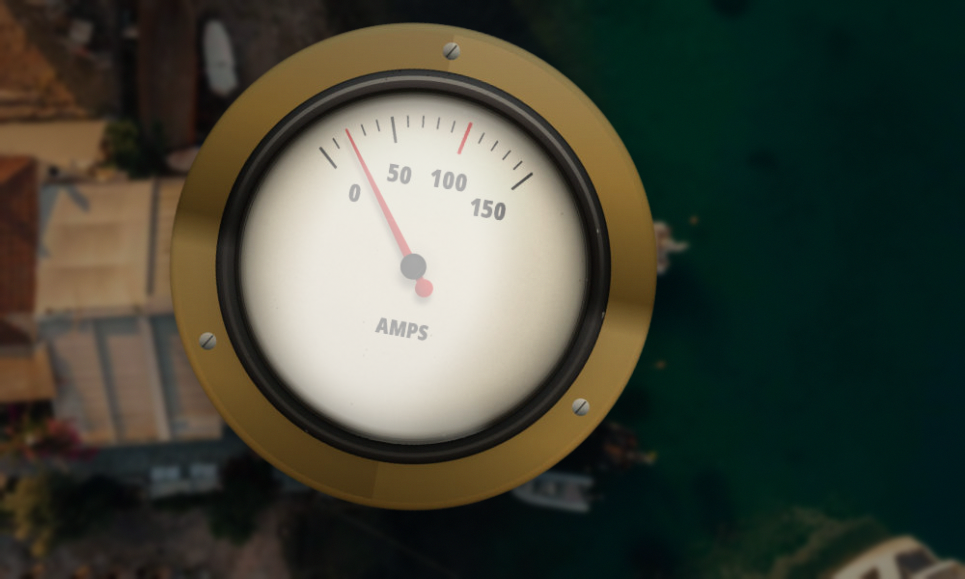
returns 20,A
